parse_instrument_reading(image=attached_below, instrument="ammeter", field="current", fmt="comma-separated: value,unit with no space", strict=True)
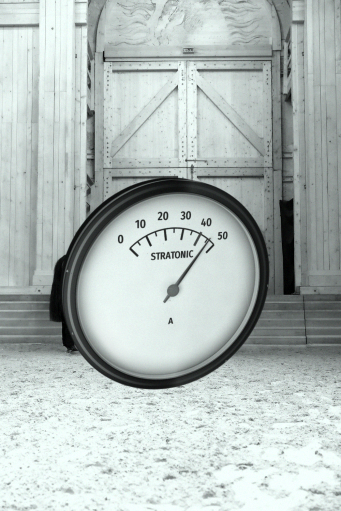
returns 45,A
